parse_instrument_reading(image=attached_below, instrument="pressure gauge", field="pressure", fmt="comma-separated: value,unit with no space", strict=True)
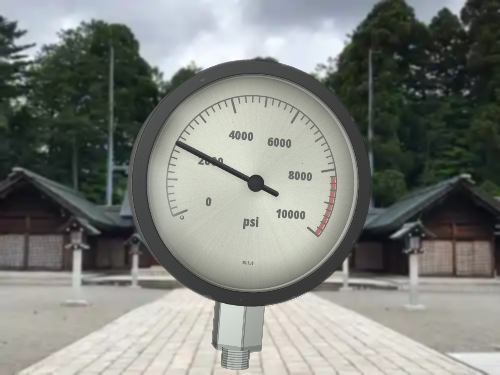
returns 2000,psi
